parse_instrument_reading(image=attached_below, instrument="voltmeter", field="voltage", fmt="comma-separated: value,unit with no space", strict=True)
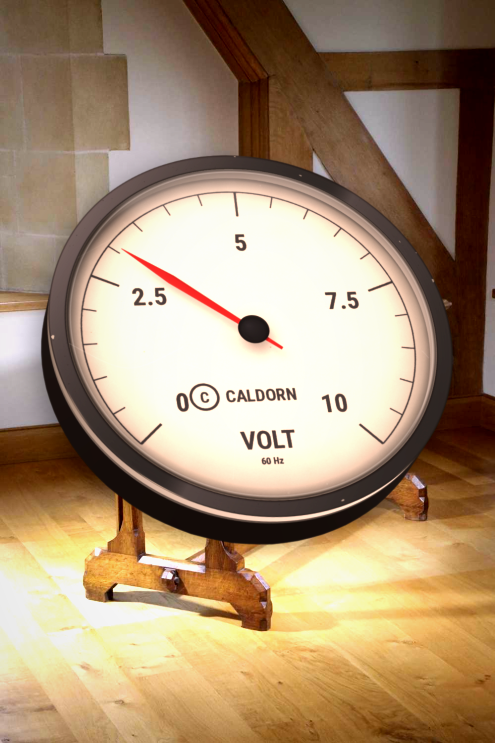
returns 3,V
